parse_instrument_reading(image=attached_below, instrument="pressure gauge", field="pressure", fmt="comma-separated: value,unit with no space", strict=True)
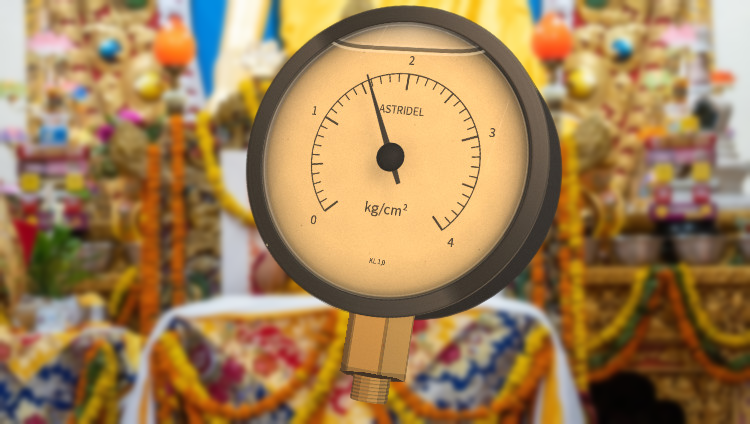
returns 1.6,kg/cm²
